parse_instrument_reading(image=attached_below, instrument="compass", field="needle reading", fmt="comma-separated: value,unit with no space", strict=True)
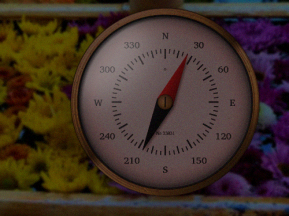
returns 25,°
